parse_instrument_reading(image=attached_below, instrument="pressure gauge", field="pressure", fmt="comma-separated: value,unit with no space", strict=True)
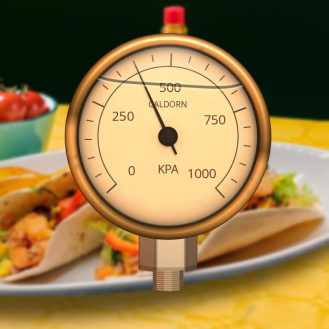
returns 400,kPa
